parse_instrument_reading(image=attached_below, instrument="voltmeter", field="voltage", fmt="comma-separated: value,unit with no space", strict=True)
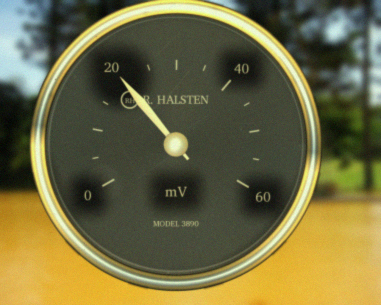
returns 20,mV
